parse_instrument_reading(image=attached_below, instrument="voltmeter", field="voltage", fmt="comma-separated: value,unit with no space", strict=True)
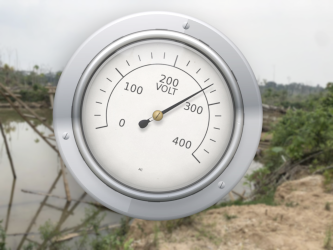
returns 270,V
